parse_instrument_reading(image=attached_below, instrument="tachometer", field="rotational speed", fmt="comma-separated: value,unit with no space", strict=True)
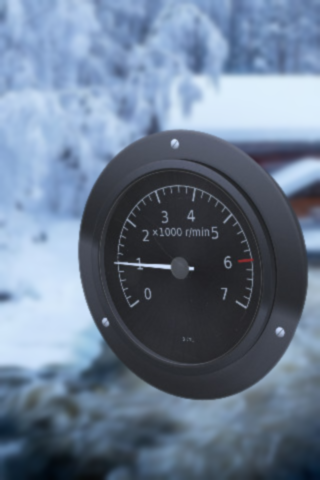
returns 1000,rpm
